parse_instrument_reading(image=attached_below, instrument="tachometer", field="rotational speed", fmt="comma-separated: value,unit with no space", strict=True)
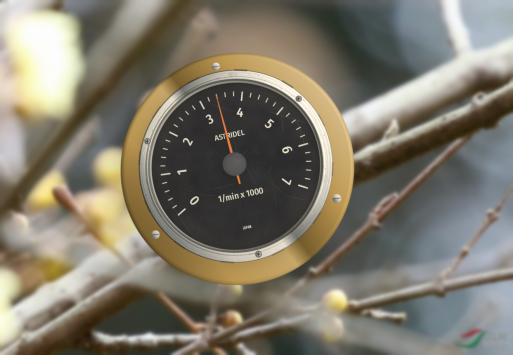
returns 3400,rpm
